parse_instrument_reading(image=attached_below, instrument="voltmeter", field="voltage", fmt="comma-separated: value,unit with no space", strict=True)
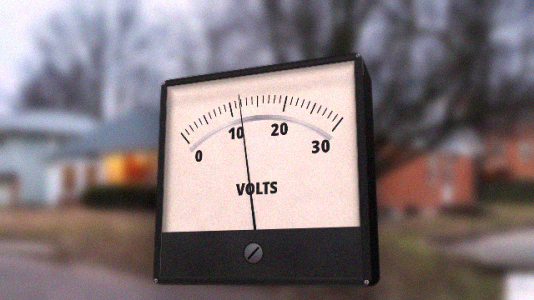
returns 12,V
